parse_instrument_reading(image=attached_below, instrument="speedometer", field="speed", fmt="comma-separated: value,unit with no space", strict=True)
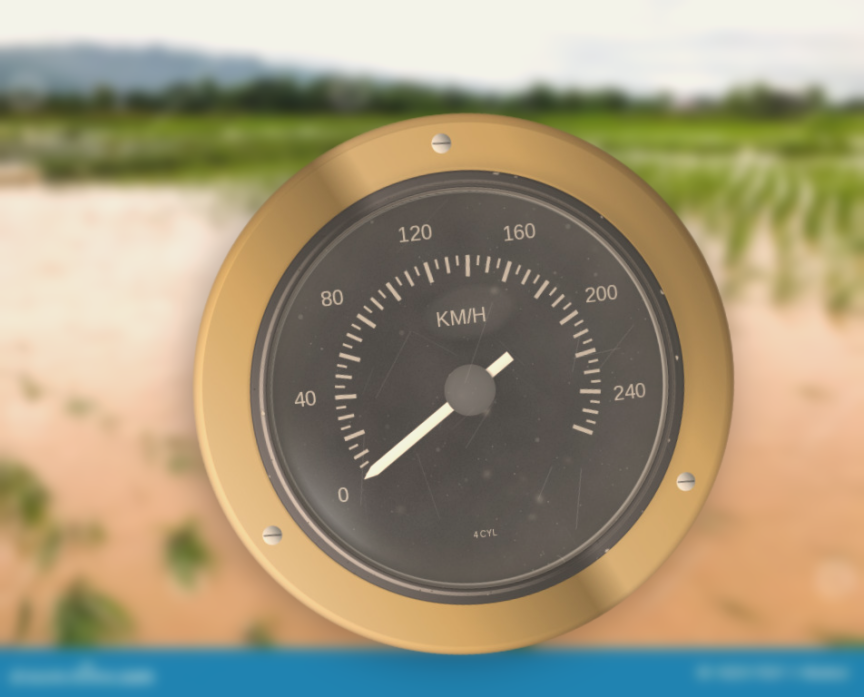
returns 0,km/h
